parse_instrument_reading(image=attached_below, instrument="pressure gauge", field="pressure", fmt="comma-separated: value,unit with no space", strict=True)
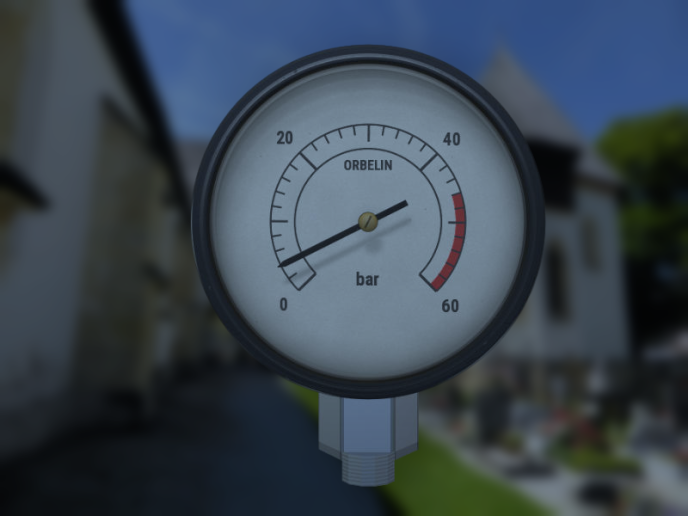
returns 4,bar
